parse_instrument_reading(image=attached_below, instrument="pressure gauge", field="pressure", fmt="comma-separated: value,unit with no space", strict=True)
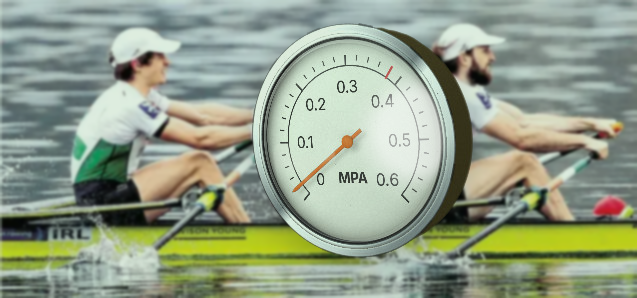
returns 0.02,MPa
